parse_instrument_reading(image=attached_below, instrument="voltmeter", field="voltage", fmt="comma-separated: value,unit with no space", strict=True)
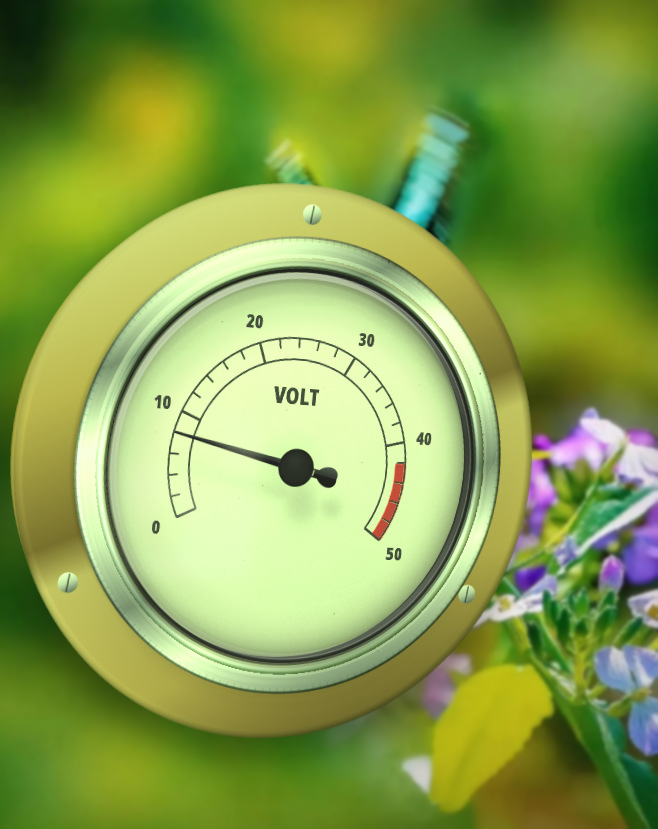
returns 8,V
